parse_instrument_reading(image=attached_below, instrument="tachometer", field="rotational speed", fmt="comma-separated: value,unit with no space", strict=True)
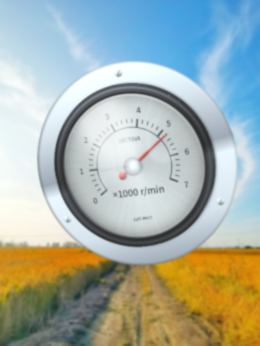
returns 5200,rpm
